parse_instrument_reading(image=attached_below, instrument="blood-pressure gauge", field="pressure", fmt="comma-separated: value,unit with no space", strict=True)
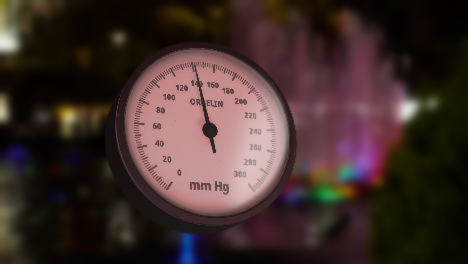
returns 140,mmHg
